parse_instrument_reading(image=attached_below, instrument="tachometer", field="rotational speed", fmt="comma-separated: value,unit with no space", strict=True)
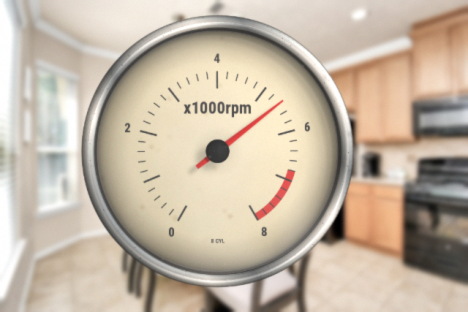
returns 5400,rpm
